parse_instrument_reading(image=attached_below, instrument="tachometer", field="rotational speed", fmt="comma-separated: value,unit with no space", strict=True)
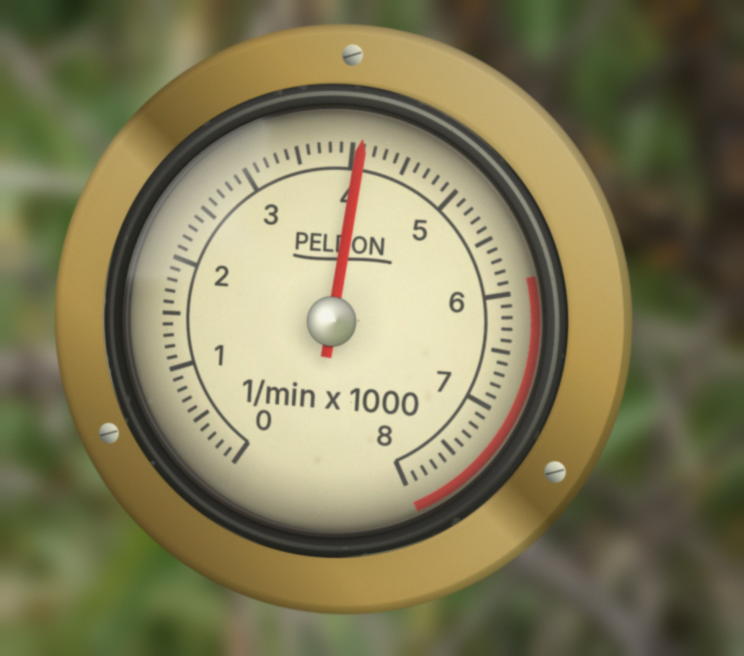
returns 4100,rpm
